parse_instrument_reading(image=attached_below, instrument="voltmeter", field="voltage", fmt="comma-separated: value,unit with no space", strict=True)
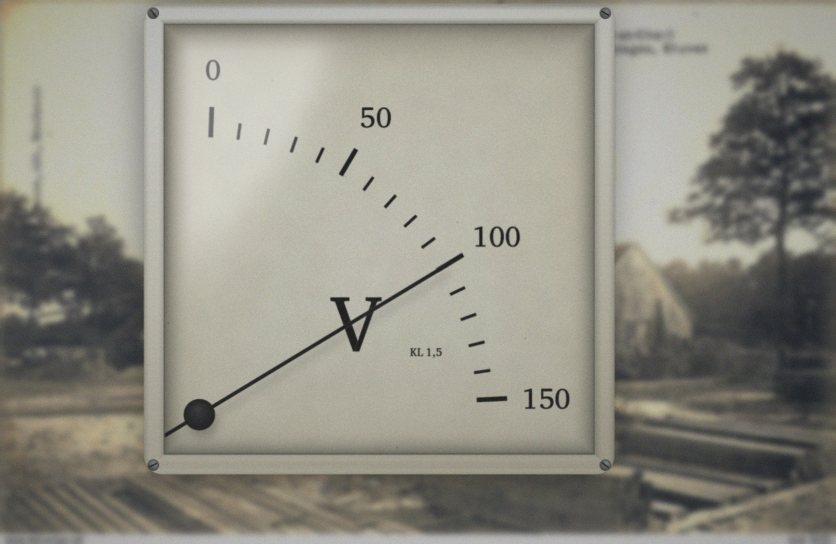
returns 100,V
